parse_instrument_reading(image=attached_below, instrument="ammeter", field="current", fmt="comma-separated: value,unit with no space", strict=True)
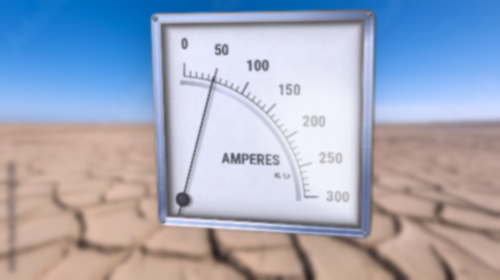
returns 50,A
